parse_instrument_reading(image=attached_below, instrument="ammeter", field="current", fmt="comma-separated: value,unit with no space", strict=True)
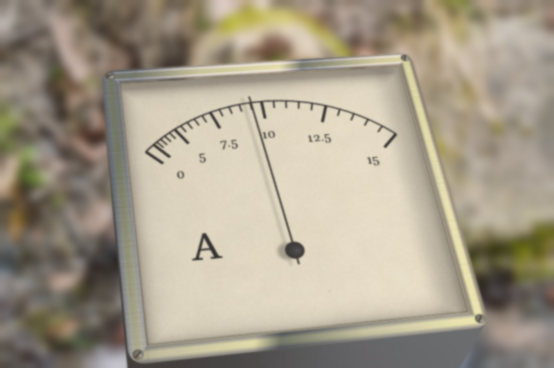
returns 9.5,A
